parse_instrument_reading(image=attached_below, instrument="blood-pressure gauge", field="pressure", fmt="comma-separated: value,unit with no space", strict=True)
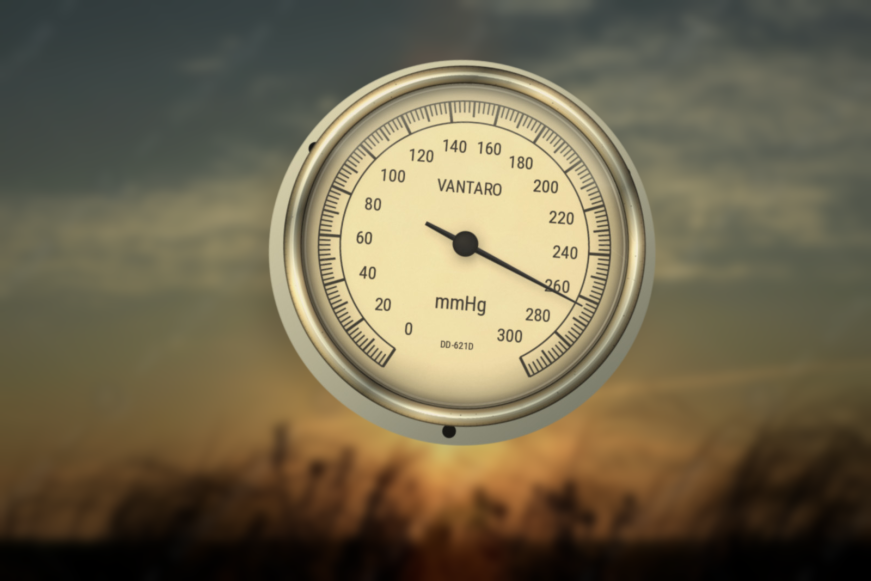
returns 264,mmHg
